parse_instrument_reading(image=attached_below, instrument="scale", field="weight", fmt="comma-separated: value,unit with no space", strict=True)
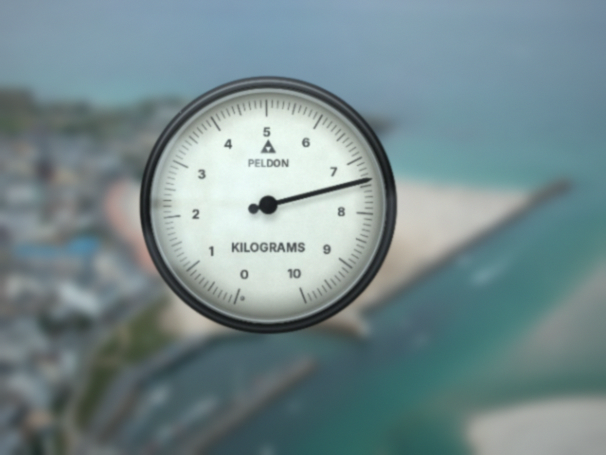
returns 7.4,kg
